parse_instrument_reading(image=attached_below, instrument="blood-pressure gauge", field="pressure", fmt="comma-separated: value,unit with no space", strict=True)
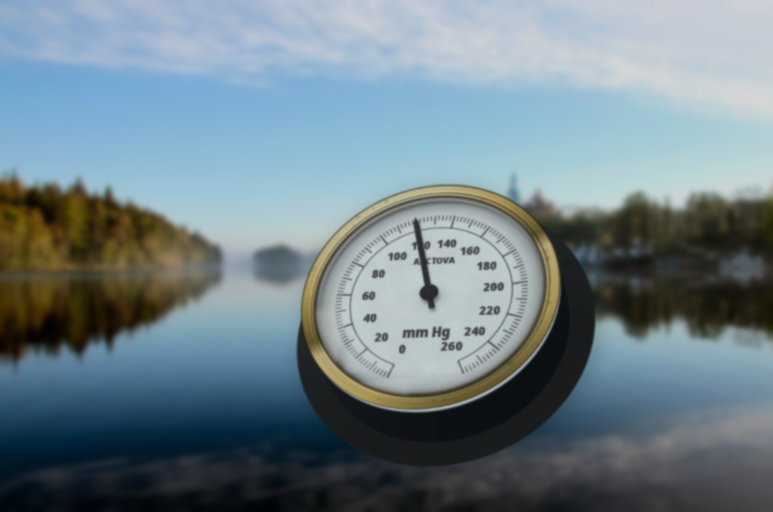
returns 120,mmHg
